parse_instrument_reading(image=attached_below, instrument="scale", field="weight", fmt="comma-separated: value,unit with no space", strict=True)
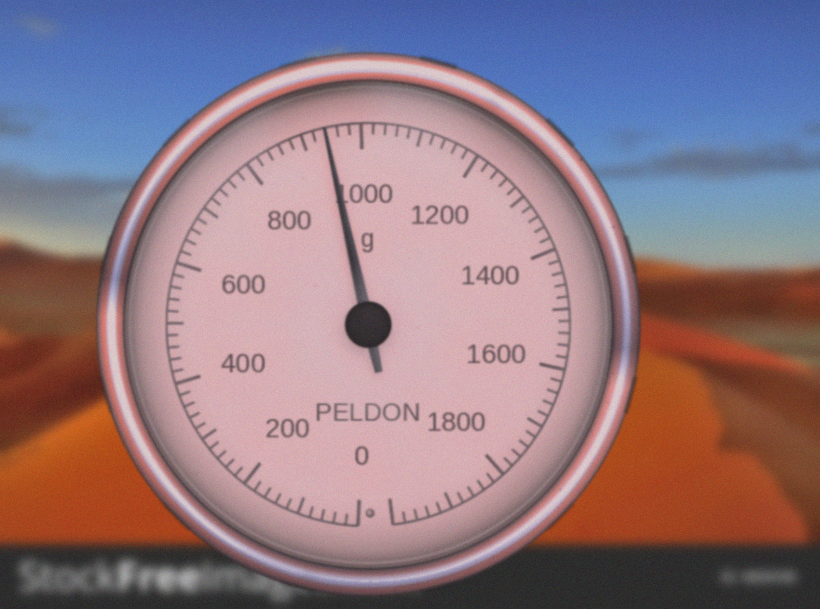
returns 940,g
